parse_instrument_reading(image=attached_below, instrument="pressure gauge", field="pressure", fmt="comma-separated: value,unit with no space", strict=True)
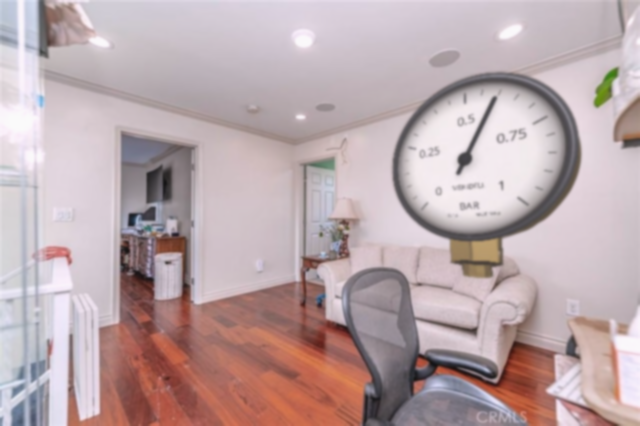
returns 0.6,bar
